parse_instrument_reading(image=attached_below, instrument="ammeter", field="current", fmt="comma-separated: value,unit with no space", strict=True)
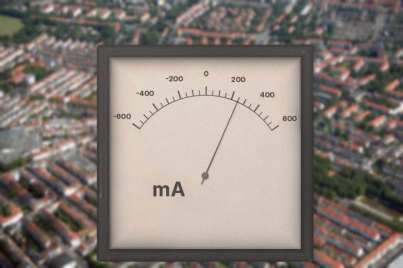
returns 250,mA
